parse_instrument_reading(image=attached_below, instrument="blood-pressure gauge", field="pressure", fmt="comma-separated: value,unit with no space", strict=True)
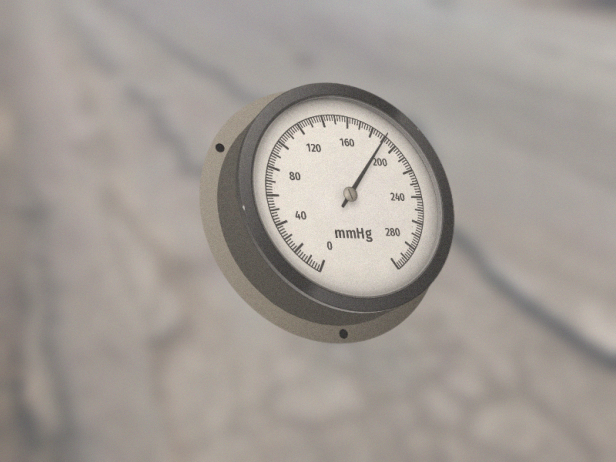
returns 190,mmHg
